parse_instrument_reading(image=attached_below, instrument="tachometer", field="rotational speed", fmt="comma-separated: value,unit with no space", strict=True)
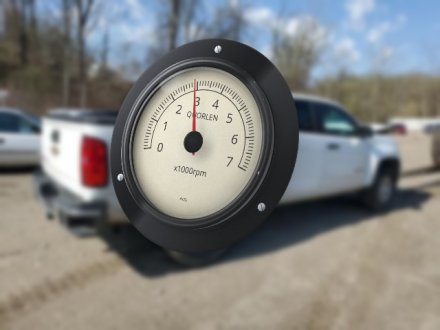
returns 3000,rpm
